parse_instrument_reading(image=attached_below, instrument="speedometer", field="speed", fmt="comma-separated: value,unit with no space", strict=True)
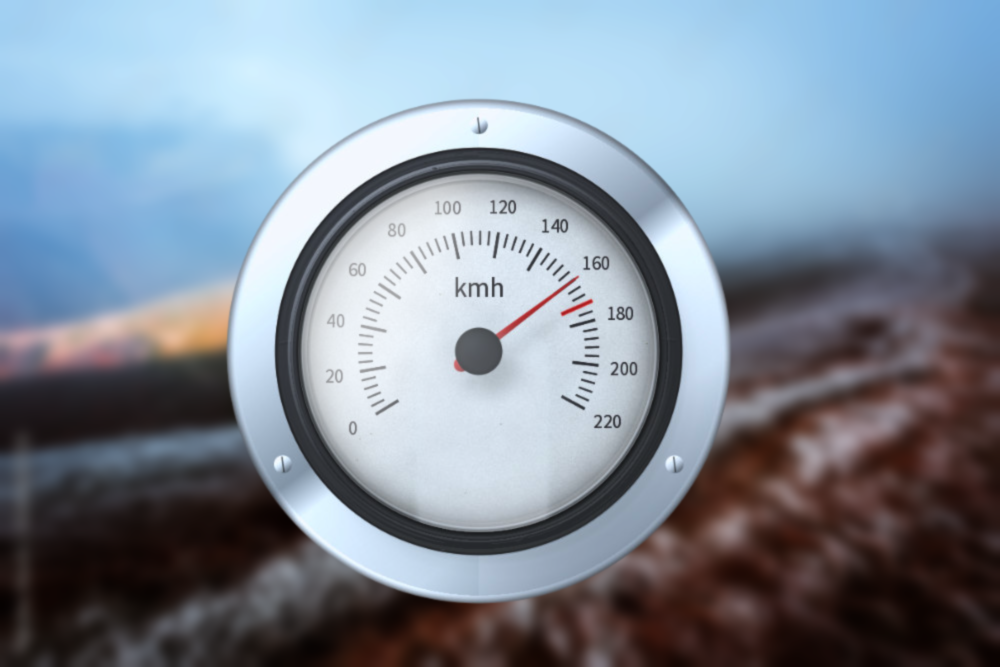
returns 160,km/h
